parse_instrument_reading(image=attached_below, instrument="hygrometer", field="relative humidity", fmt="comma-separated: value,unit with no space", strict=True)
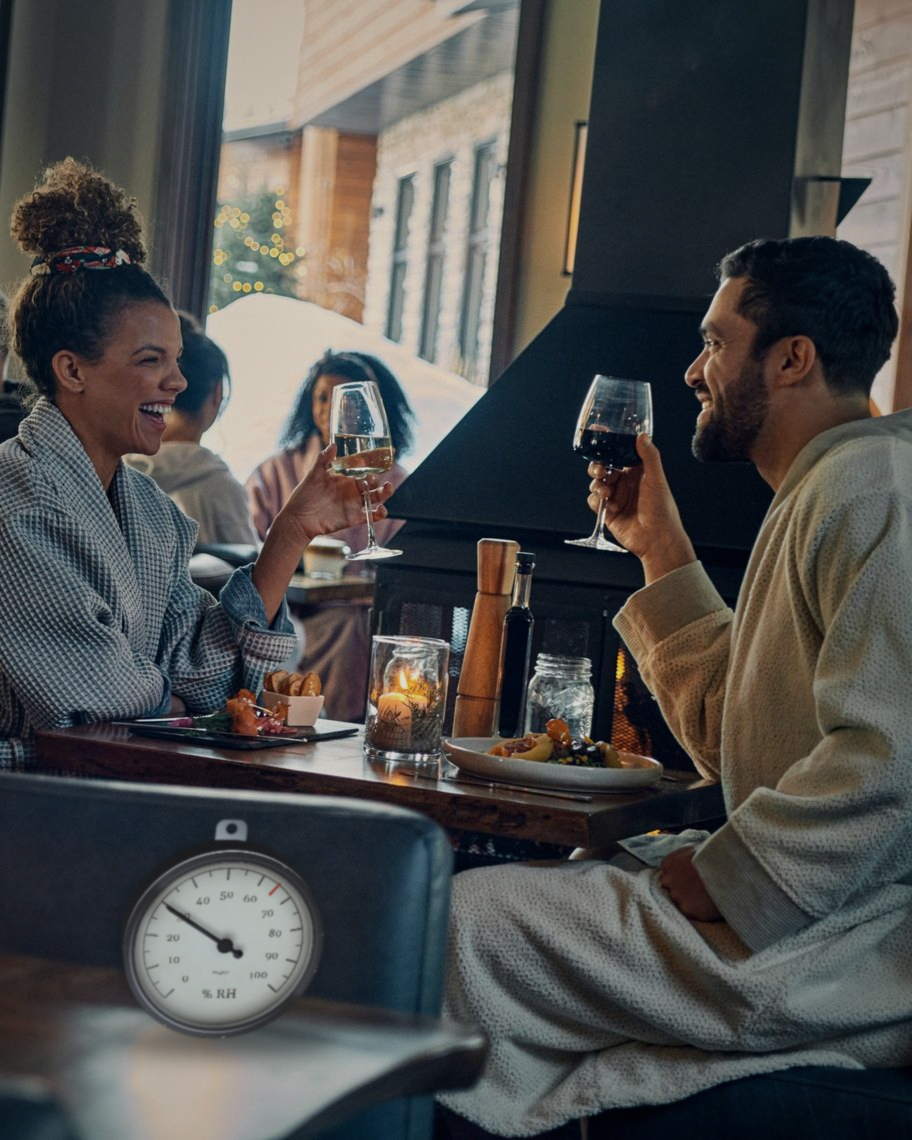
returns 30,%
